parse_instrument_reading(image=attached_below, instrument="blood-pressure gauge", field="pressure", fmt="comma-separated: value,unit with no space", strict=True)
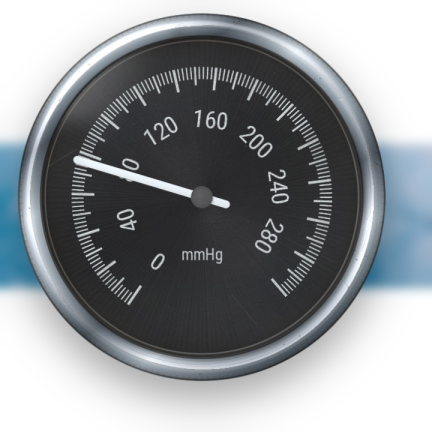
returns 76,mmHg
